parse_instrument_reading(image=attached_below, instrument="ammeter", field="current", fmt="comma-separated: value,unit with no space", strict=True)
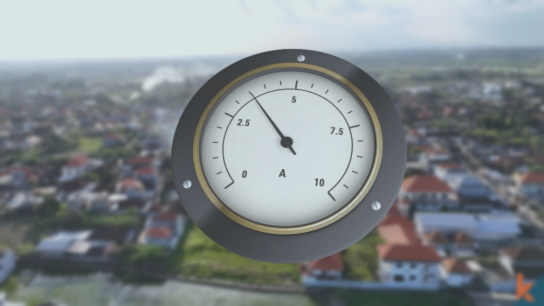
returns 3.5,A
